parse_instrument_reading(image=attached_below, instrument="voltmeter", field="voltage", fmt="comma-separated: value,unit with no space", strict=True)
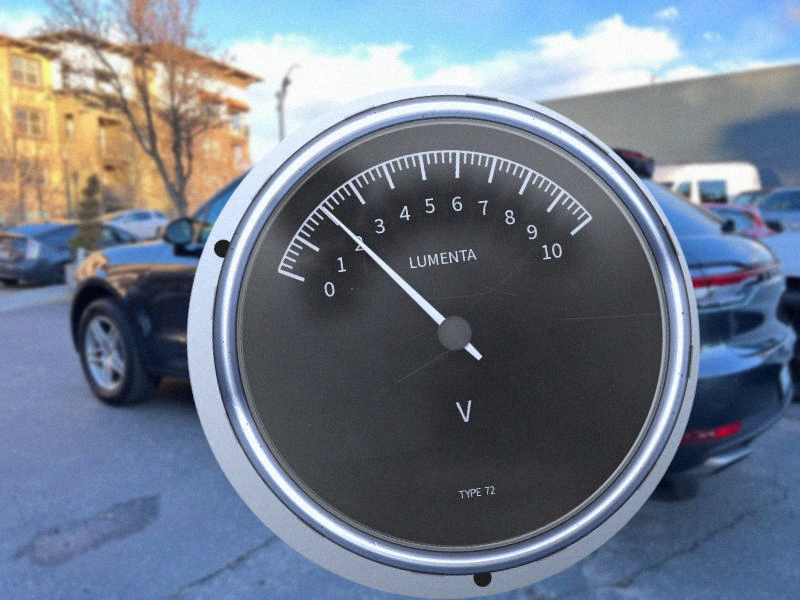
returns 2,V
